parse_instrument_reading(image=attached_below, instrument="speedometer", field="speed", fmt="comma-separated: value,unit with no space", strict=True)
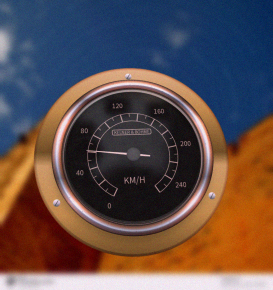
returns 60,km/h
